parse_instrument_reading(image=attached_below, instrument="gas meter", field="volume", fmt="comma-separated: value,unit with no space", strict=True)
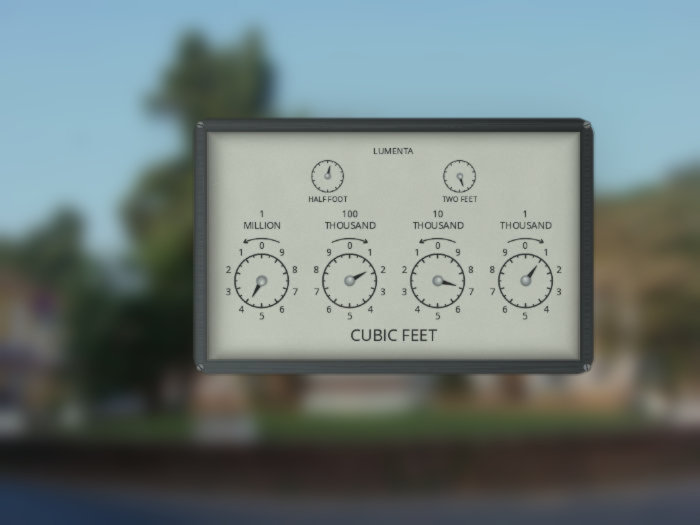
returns 417100,ft³
